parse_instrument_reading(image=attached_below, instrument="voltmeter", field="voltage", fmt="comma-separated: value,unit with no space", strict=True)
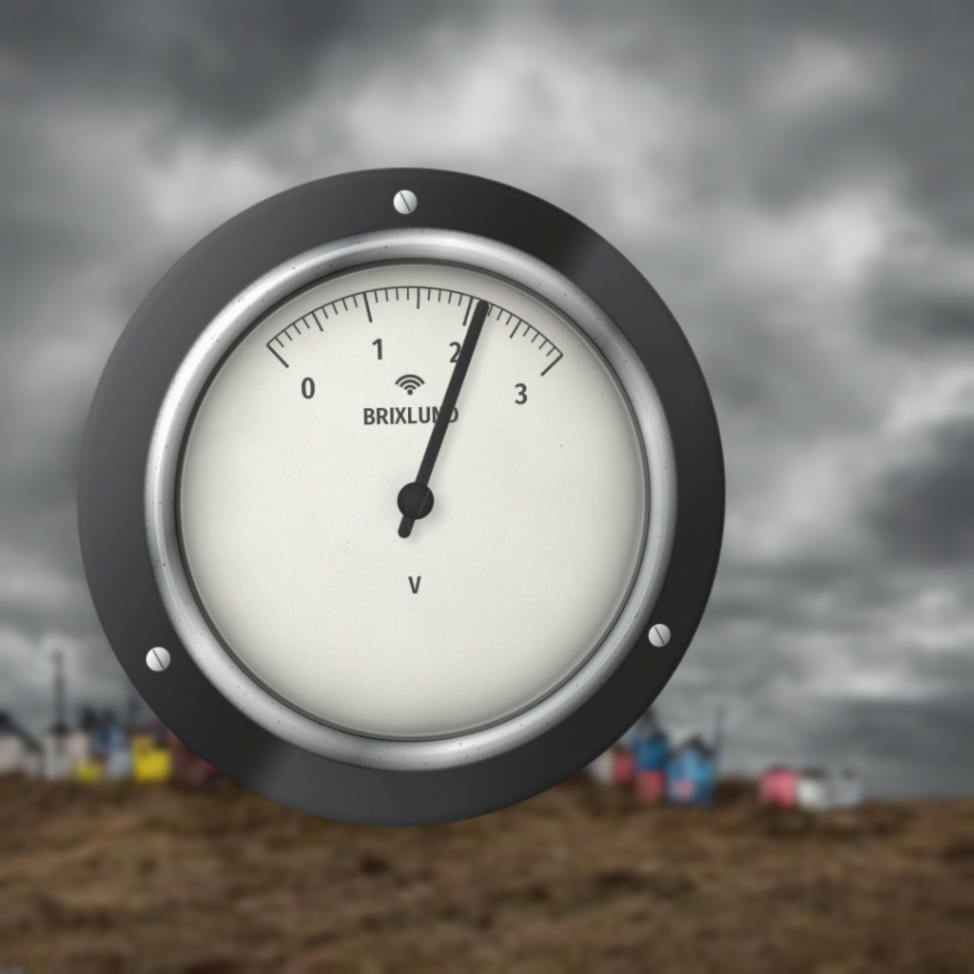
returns 2.1,V
